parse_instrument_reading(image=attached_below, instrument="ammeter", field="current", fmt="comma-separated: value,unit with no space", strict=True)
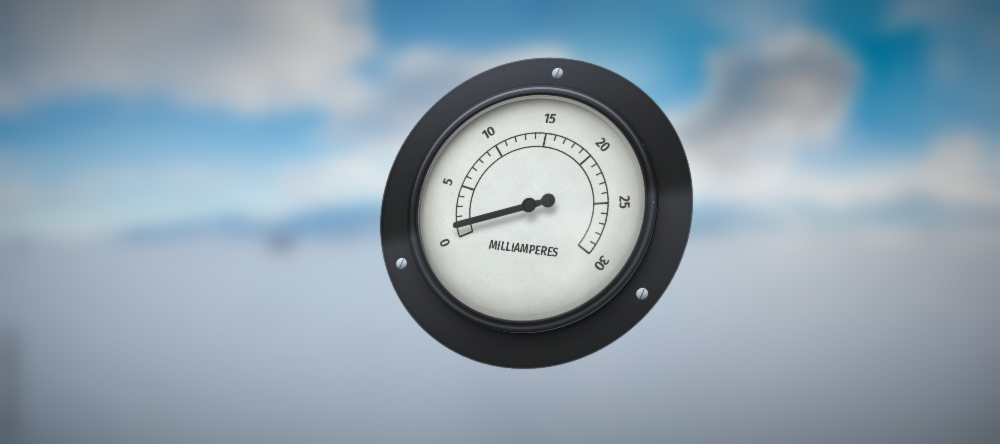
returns 1,mA
